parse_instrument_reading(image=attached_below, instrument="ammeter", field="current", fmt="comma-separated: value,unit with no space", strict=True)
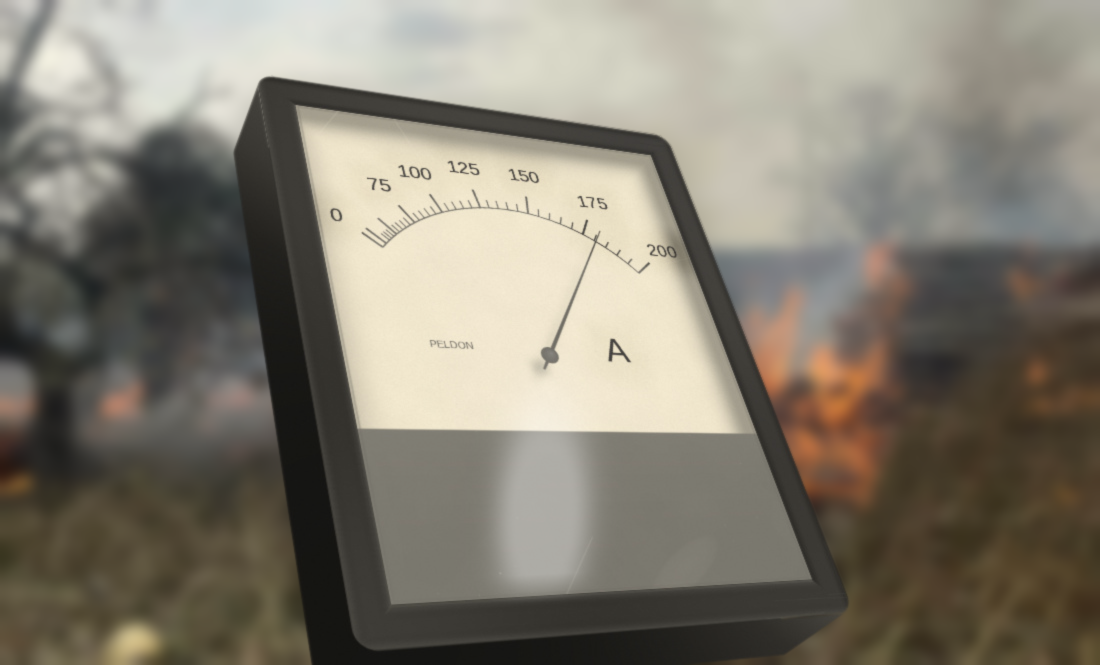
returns 180,A
